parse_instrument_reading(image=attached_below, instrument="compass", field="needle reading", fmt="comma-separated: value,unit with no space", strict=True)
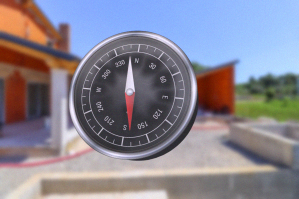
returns 170,°
